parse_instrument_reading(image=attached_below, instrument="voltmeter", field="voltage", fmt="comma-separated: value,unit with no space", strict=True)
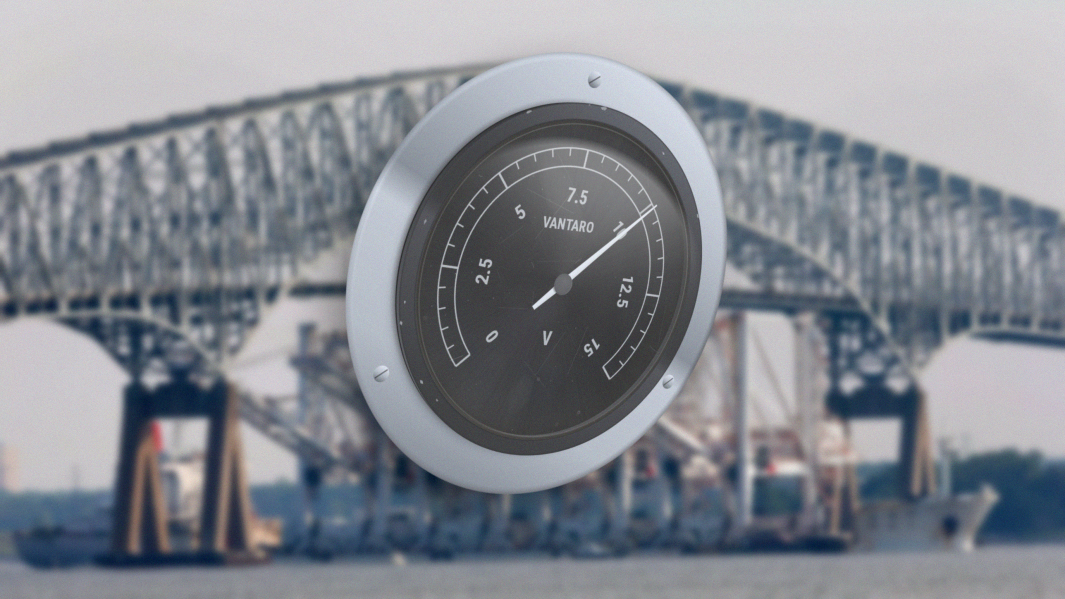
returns 10,V
